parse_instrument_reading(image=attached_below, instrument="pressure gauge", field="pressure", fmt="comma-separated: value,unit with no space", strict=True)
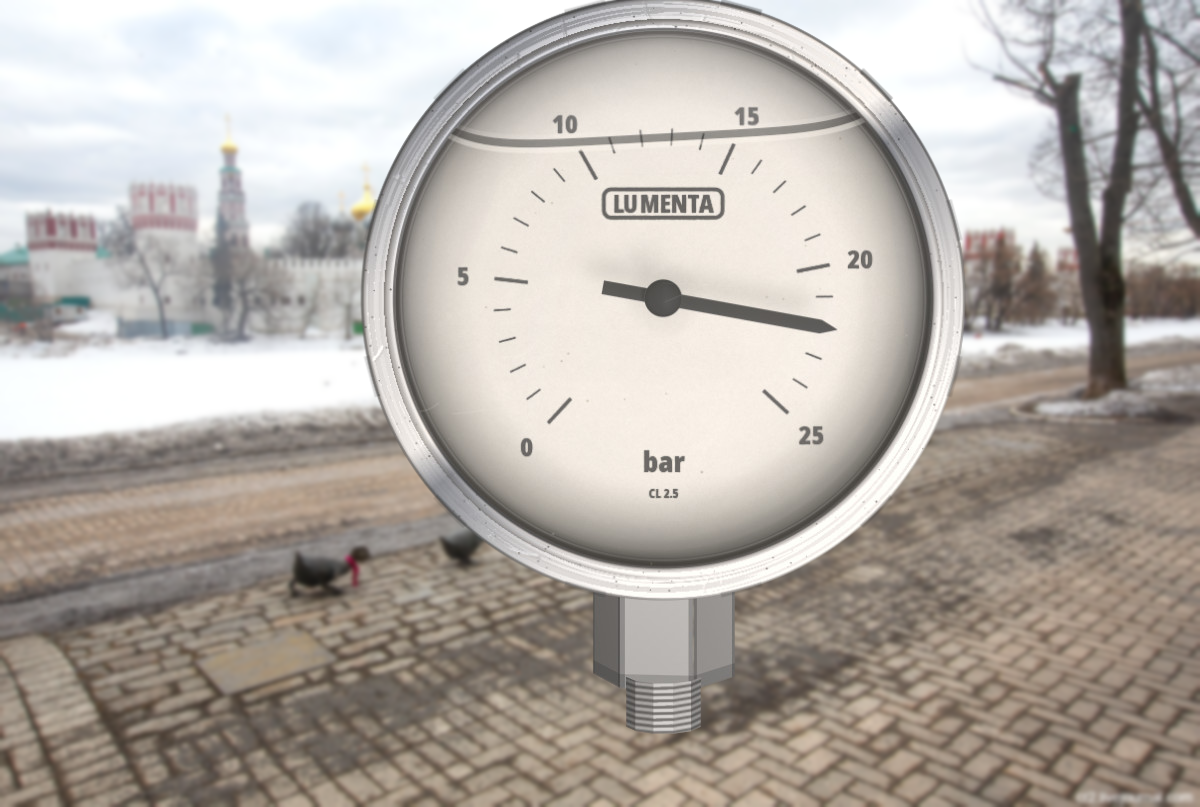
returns 22,bar
